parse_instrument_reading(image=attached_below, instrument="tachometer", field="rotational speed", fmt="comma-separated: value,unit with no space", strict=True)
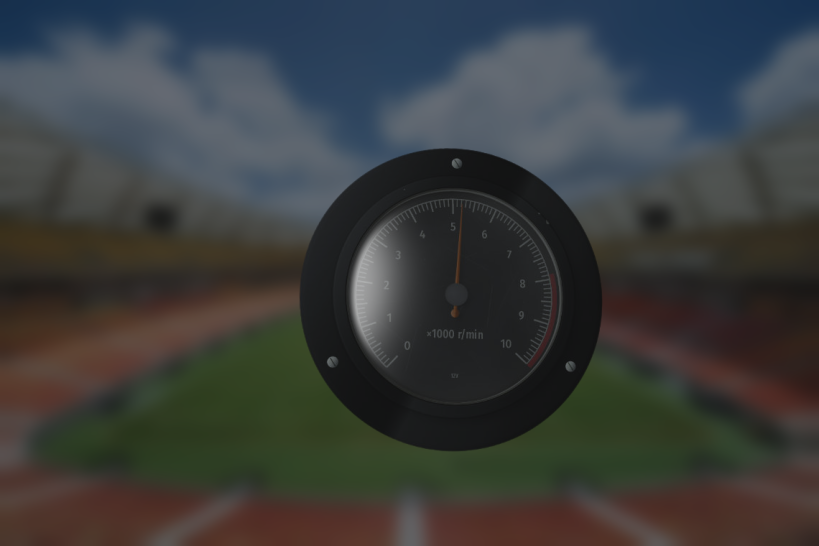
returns 5200,rpm
